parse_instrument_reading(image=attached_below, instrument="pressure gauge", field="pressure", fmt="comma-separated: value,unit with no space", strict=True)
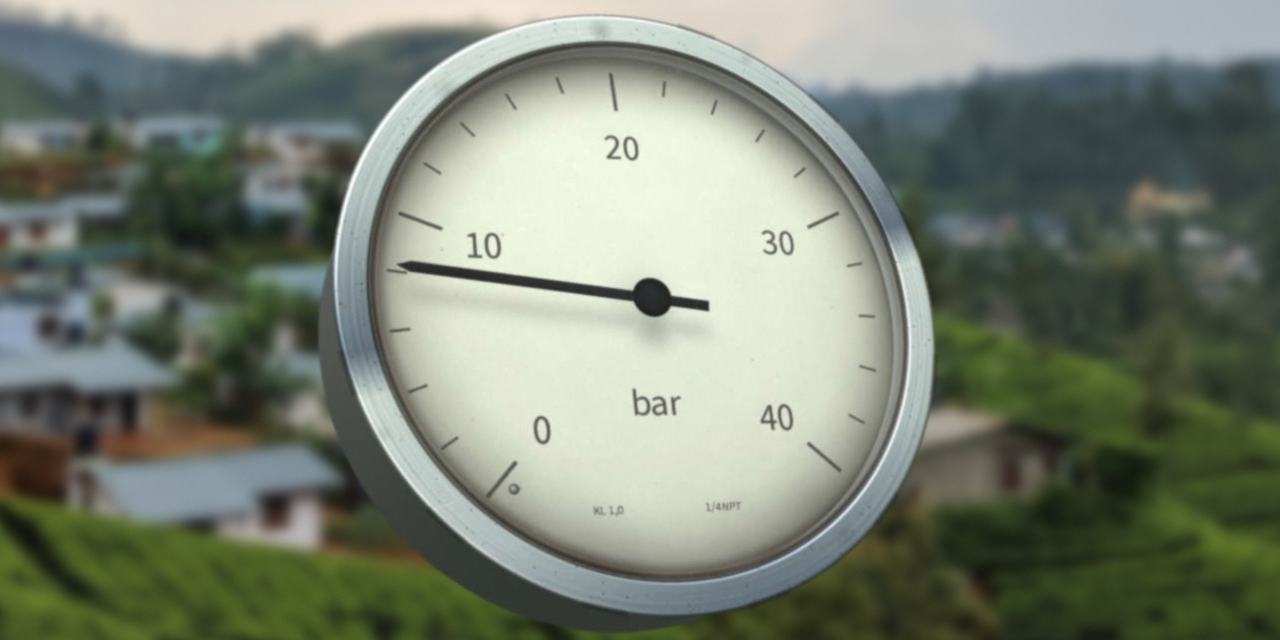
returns 8,bar
